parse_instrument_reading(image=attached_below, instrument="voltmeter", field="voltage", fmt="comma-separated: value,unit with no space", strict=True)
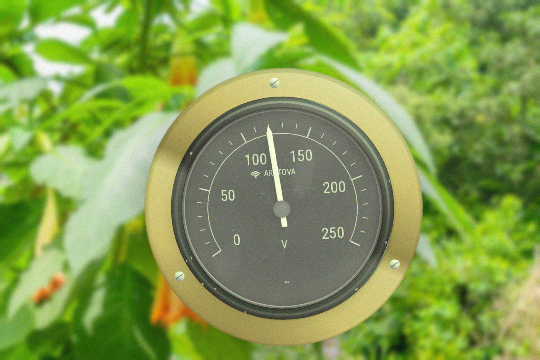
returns 120,V
